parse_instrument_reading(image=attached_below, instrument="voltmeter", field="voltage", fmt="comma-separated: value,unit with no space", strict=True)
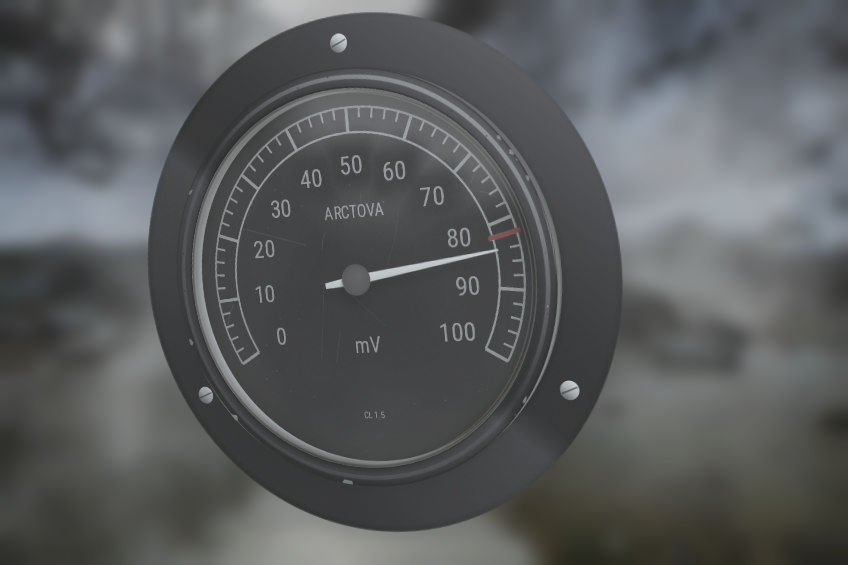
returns 84,mV
